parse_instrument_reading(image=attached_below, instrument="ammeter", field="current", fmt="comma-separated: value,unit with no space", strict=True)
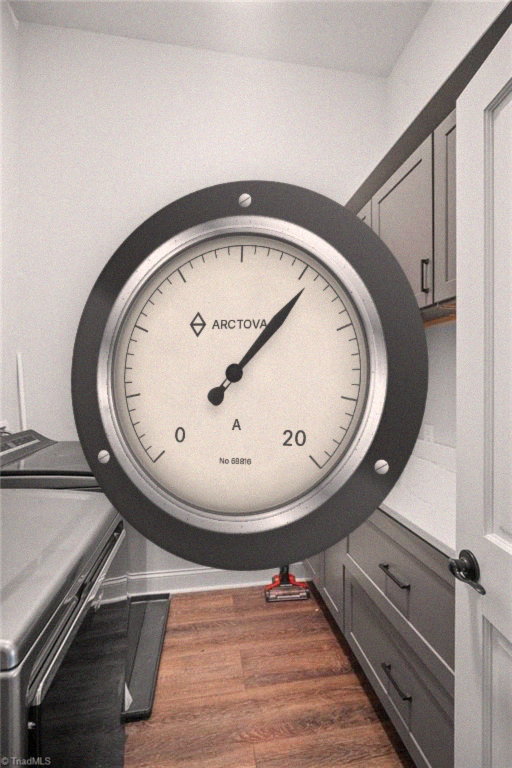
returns 13,A
